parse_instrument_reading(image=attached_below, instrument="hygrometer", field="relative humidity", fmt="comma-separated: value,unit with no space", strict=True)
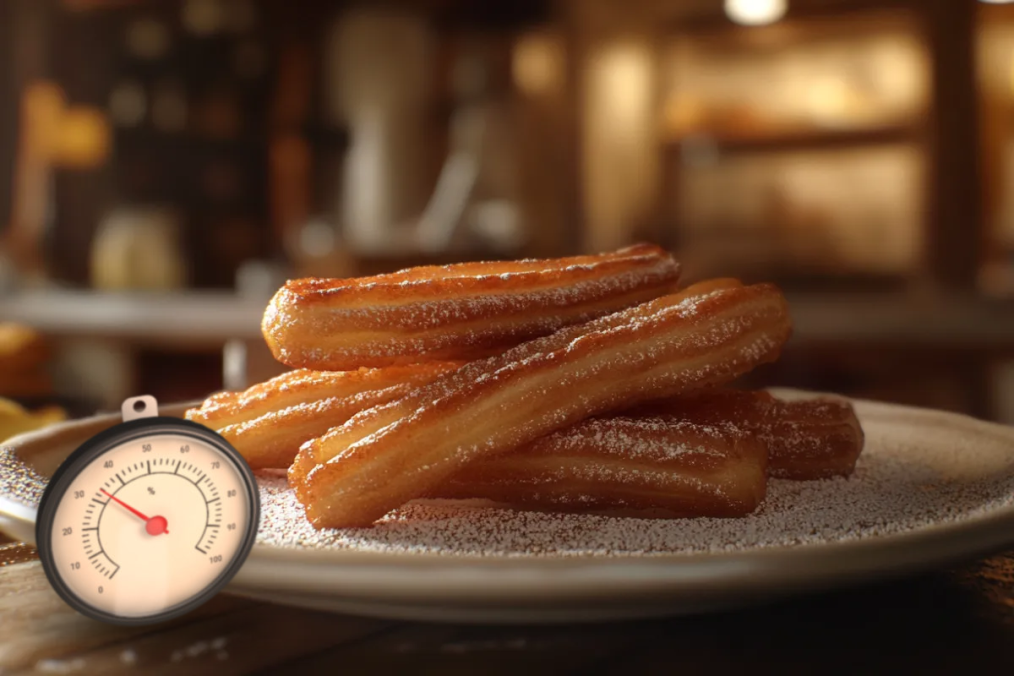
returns 34,%
